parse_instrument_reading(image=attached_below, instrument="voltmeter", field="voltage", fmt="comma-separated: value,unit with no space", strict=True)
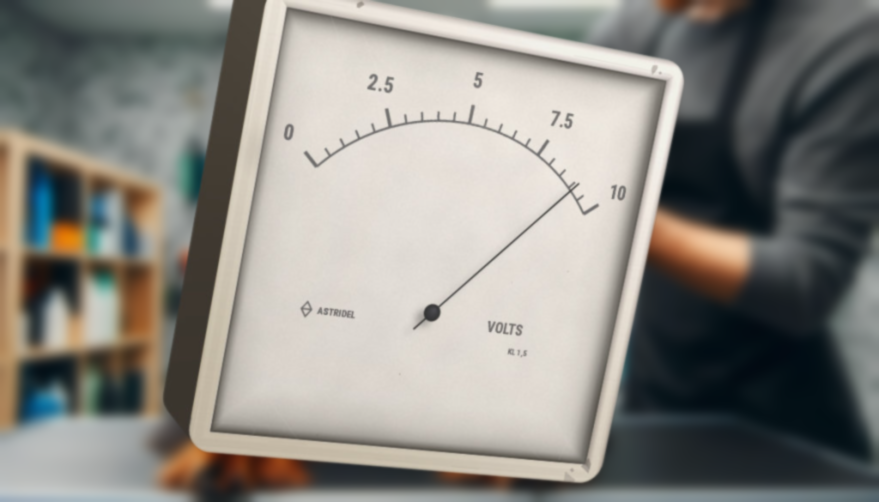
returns 9,V
